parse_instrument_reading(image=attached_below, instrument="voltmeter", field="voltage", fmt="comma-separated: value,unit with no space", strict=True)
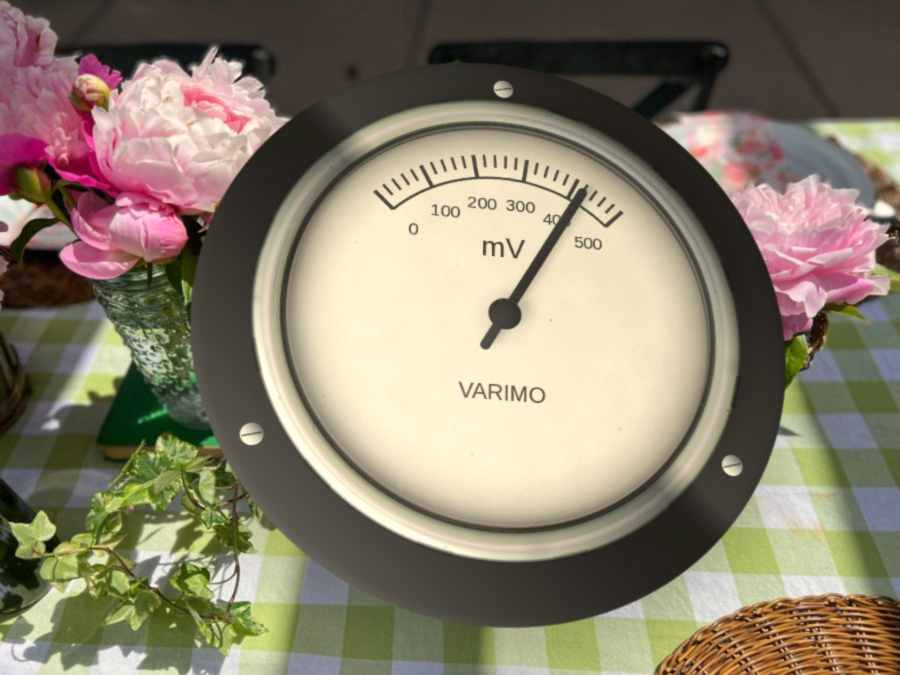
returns 420,mV
